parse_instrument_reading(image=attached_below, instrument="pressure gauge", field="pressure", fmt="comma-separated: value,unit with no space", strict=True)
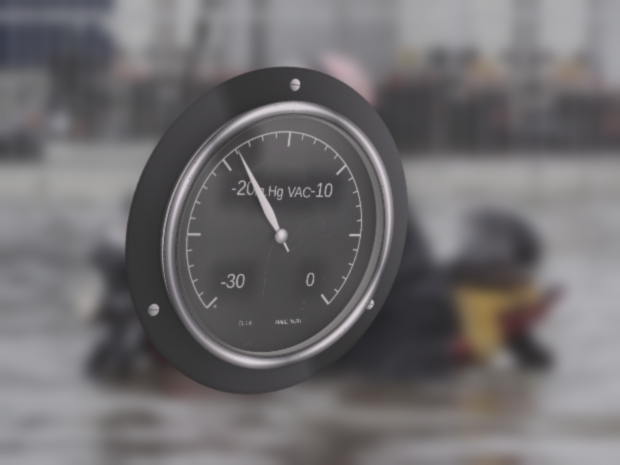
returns -19,inHg
